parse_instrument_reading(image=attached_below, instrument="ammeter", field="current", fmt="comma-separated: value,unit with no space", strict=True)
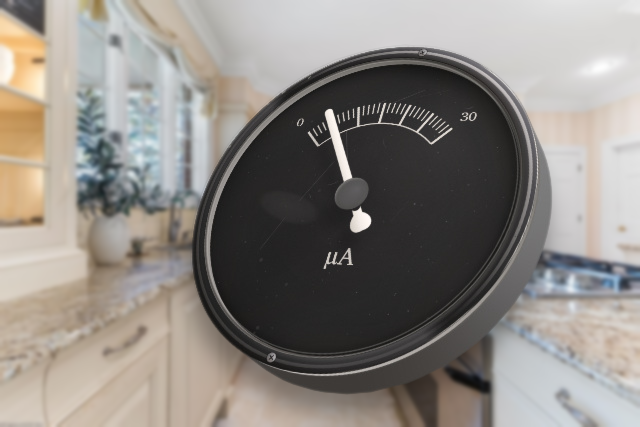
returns 5,µA
